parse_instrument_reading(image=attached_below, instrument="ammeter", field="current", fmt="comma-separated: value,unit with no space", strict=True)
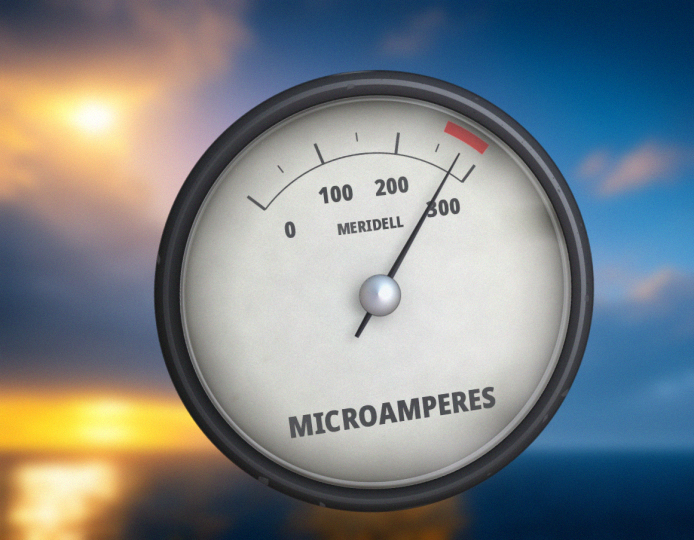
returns 275,µA
